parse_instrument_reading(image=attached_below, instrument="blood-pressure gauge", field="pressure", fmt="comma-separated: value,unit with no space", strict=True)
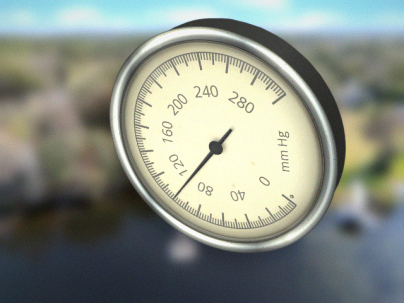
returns 100,mmHg
